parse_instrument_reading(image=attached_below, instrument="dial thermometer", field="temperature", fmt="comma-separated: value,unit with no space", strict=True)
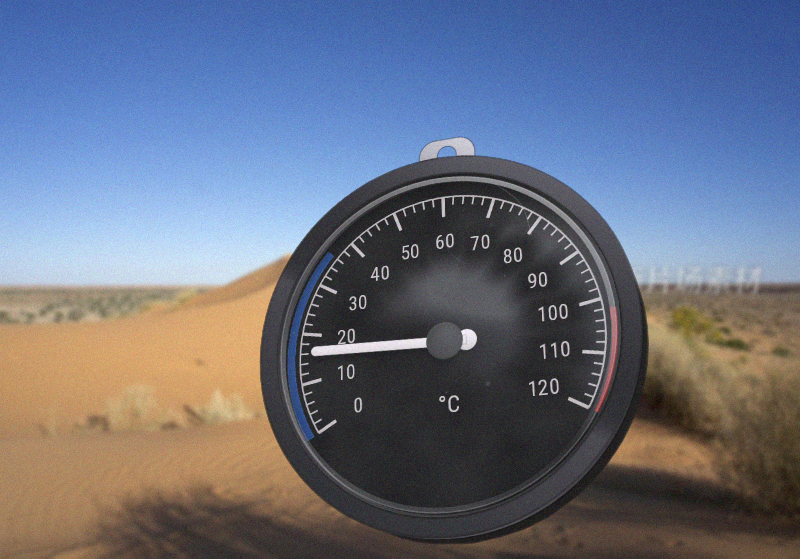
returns 16,°C
